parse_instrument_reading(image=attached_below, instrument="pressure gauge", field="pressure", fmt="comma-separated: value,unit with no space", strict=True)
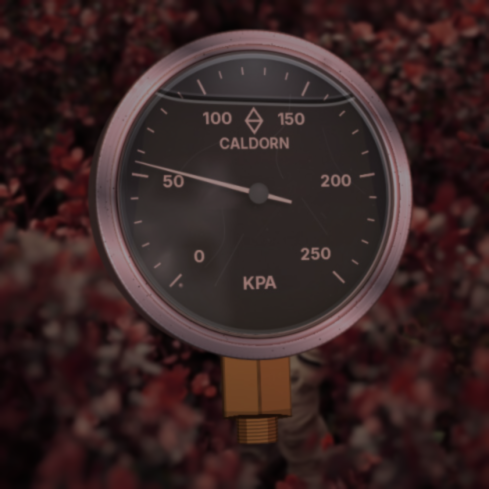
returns 55,kPa
